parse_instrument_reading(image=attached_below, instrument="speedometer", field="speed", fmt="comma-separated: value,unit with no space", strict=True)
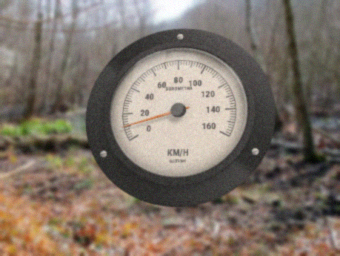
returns 10,km/h
